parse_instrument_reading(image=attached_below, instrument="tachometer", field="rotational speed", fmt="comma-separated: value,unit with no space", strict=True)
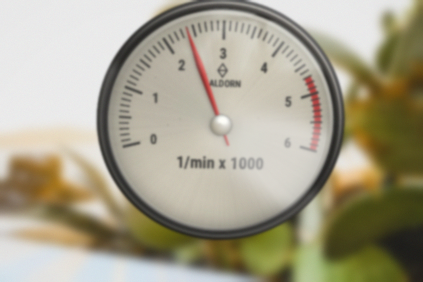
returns 2400,rpm
